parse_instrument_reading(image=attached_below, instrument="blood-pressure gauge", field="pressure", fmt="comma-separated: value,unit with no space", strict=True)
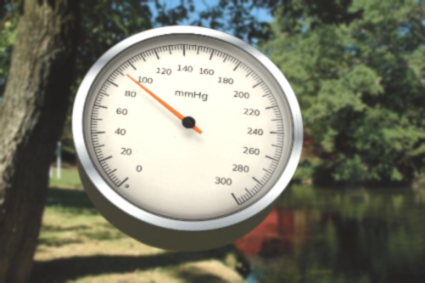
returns 90,mmHg
